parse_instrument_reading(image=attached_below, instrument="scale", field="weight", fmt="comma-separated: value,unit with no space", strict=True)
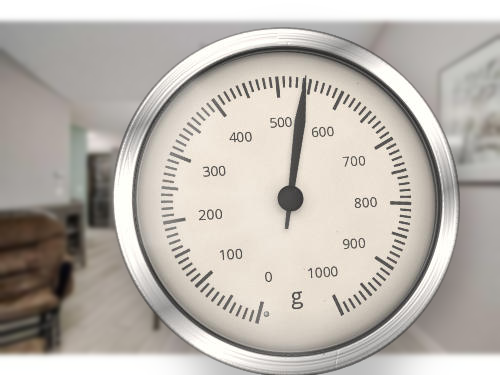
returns 540,g
